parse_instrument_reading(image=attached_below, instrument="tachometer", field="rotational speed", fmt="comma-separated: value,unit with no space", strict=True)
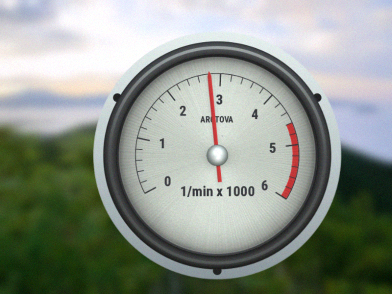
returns 2800,rpm
